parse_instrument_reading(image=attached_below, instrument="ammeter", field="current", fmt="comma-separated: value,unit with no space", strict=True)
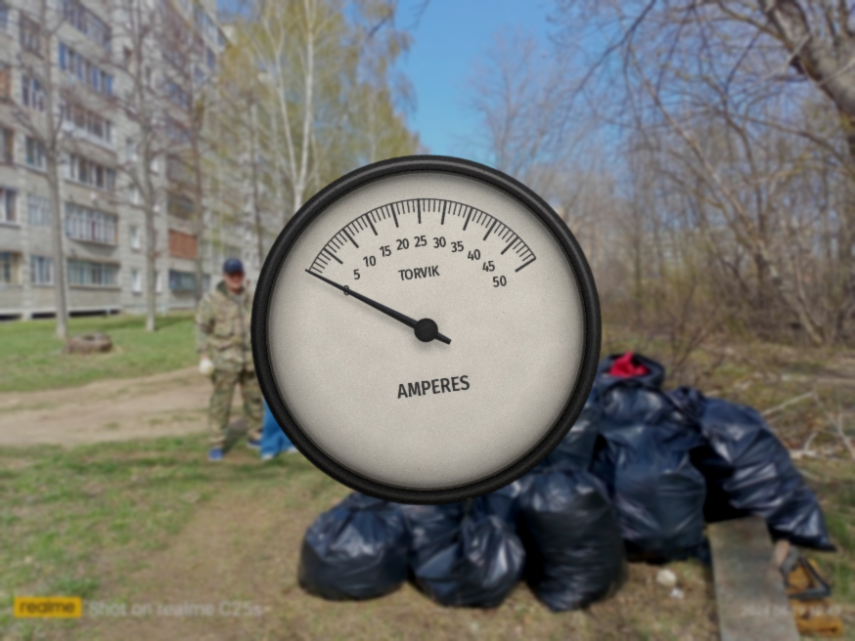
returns 0,A
